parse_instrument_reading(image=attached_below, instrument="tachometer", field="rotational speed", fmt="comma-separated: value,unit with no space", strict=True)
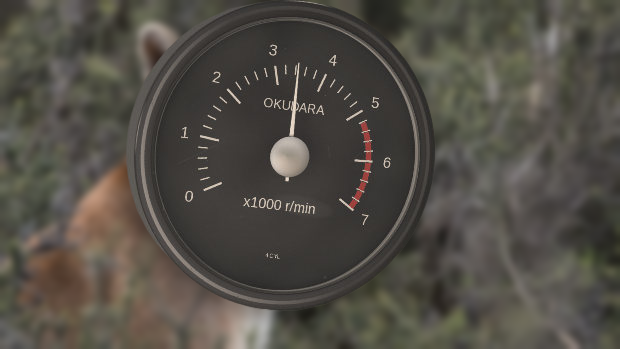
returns 3400,rpm
